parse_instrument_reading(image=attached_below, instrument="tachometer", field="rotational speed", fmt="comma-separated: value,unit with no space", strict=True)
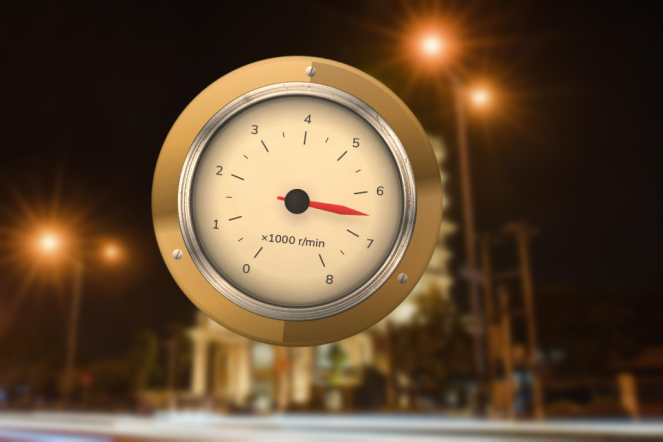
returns 6500,rpm
